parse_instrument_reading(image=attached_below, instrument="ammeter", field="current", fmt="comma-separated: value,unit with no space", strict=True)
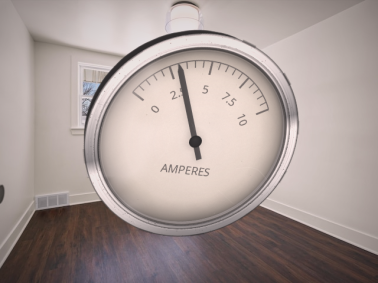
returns 3,A
